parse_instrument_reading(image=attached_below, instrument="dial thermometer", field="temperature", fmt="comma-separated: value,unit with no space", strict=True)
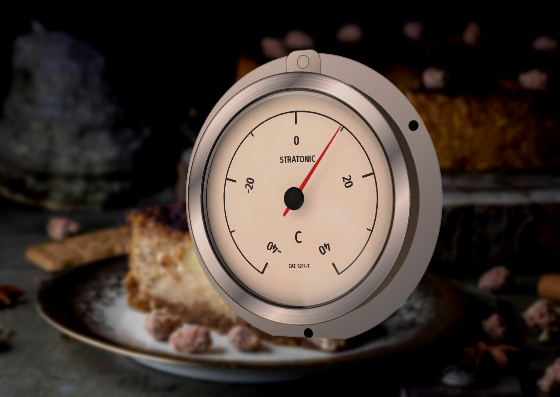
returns 10,°C
